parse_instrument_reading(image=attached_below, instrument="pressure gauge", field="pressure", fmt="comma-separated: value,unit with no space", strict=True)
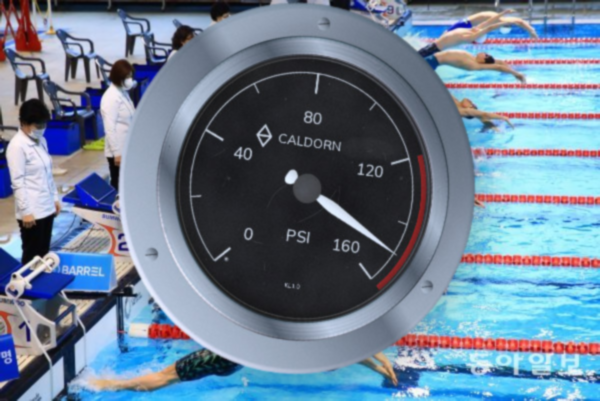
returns 150,psi
